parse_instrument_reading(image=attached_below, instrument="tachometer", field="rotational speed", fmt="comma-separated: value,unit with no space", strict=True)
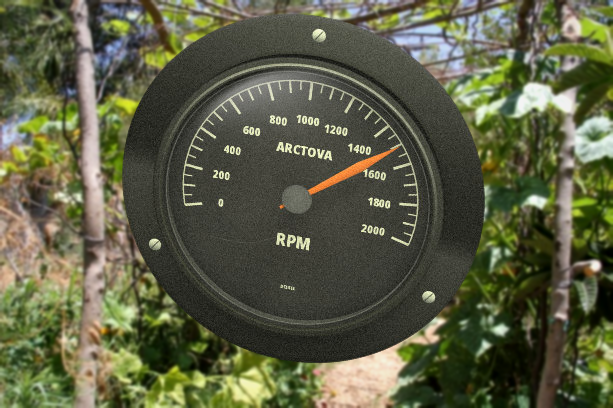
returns 1500,rpm
